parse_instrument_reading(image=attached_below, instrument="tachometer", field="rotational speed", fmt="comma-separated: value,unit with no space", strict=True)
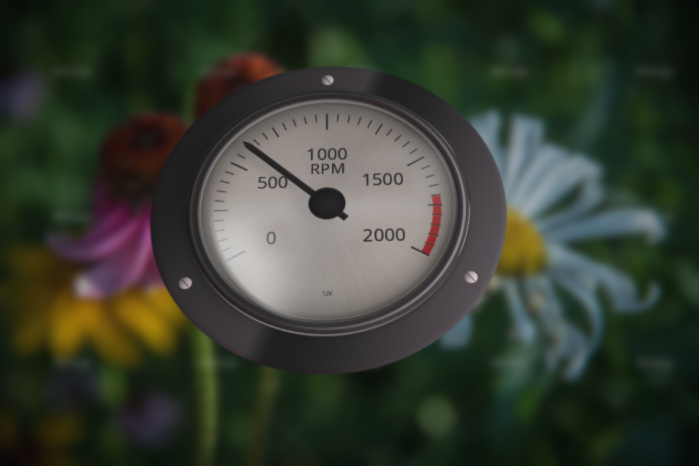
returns 600,rpm
